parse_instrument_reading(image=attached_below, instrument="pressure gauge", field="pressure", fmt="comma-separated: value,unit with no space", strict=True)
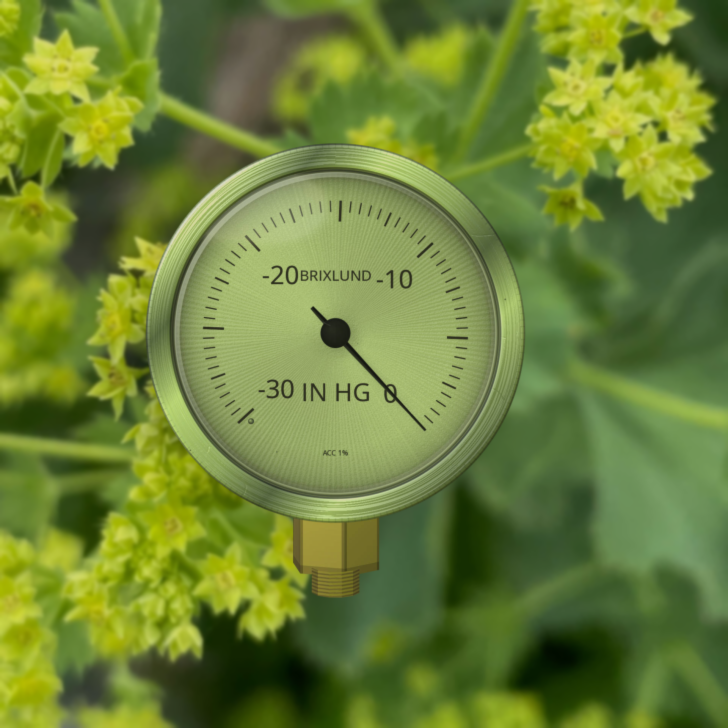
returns 0,inHg
